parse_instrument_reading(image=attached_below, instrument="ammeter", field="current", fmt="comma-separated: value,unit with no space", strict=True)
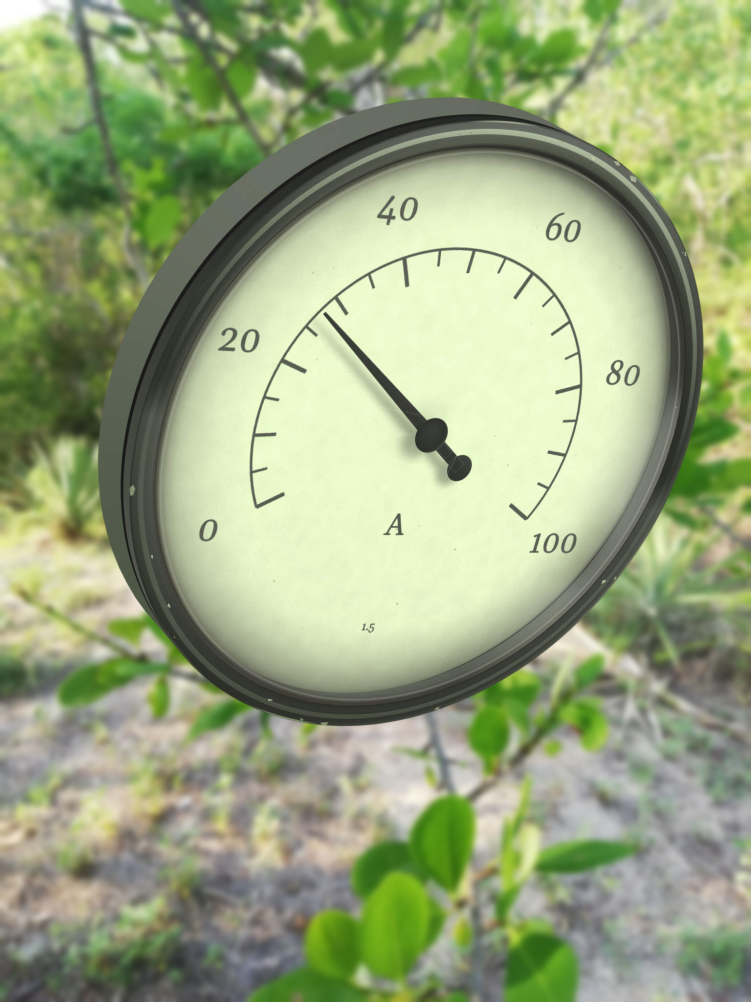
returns 27.5,A
